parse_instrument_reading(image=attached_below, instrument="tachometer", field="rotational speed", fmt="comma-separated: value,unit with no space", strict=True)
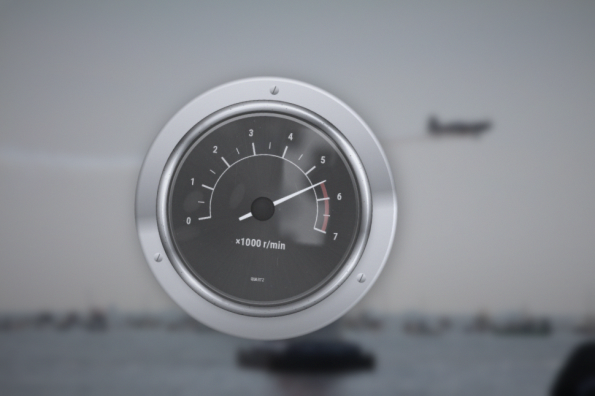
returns 5500,rpm
